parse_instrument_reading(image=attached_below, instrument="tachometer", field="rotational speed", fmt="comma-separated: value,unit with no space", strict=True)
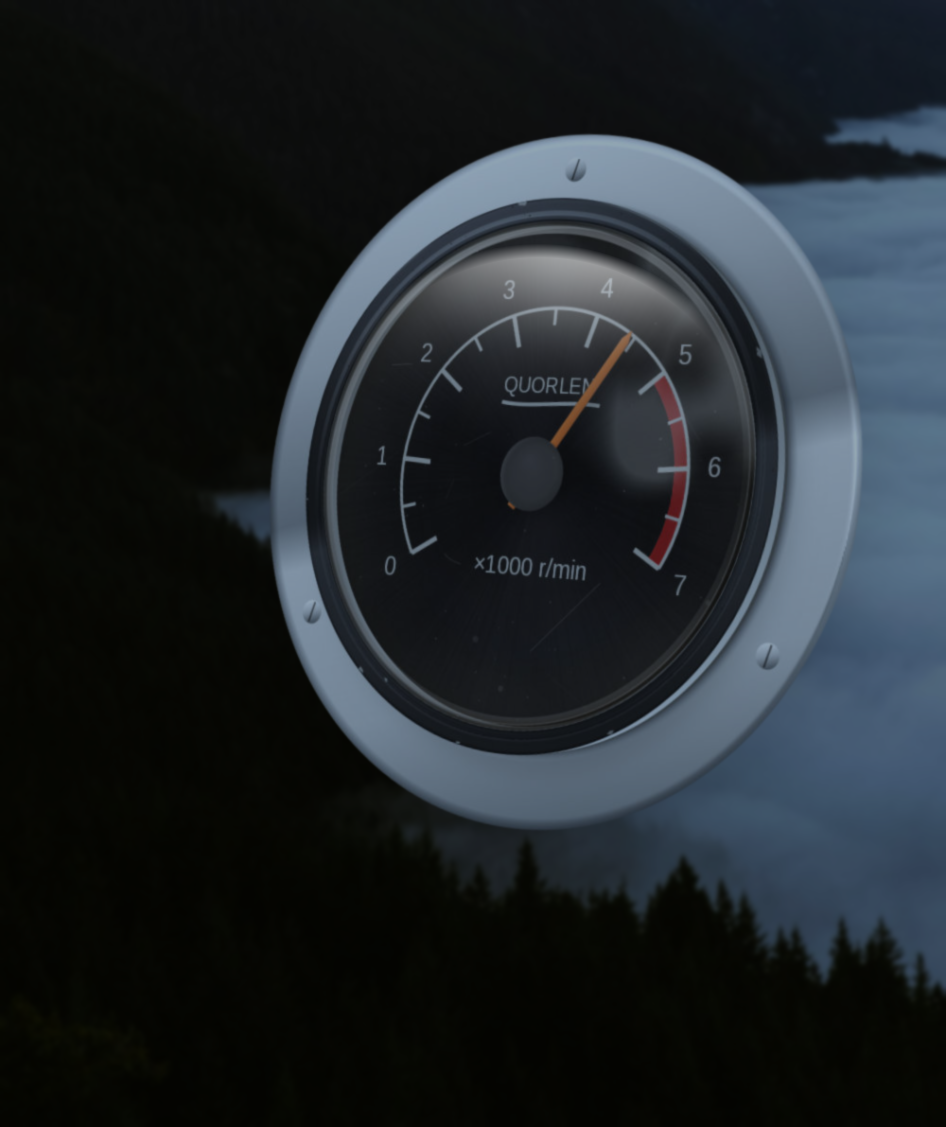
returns 4500,rpm
